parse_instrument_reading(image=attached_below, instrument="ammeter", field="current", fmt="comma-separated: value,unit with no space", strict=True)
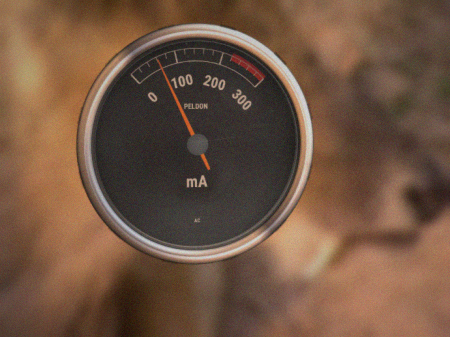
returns 60,mA
